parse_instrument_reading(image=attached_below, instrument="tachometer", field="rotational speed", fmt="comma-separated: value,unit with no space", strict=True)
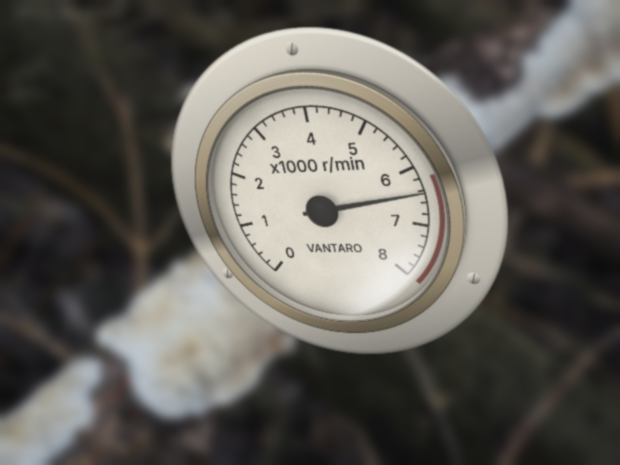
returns 6400,rpm
